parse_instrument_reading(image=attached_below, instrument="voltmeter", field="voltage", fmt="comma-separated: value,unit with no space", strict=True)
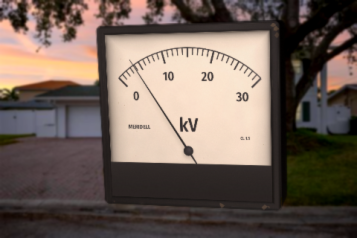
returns 4,kV
